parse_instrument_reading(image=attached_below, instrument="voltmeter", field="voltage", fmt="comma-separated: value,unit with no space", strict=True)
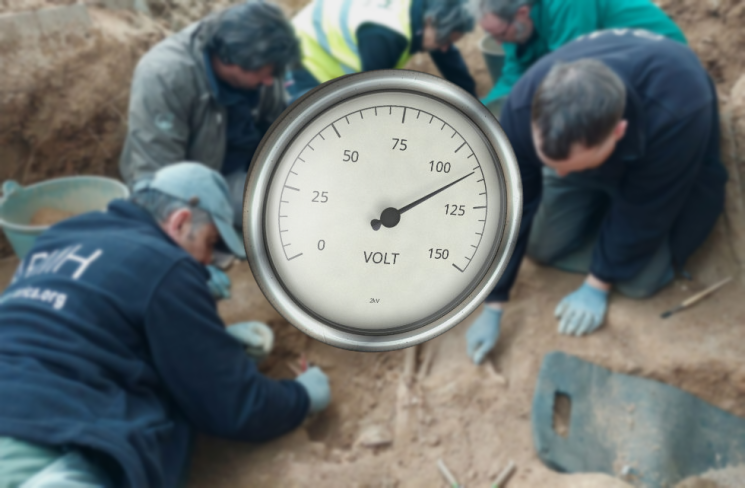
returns 110,V
